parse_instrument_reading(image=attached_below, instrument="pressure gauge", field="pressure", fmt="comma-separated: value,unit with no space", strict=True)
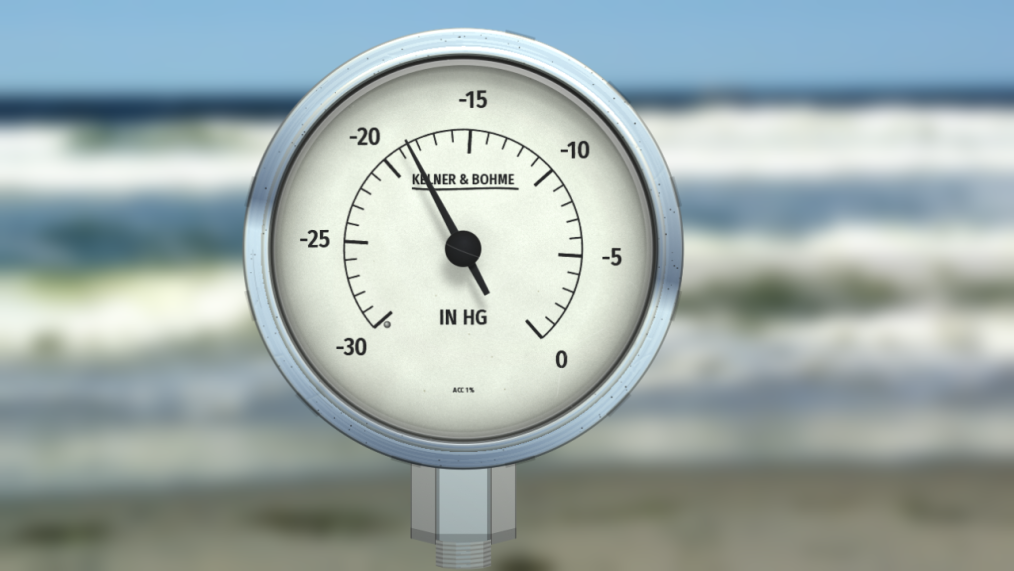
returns -18.5,inHg
